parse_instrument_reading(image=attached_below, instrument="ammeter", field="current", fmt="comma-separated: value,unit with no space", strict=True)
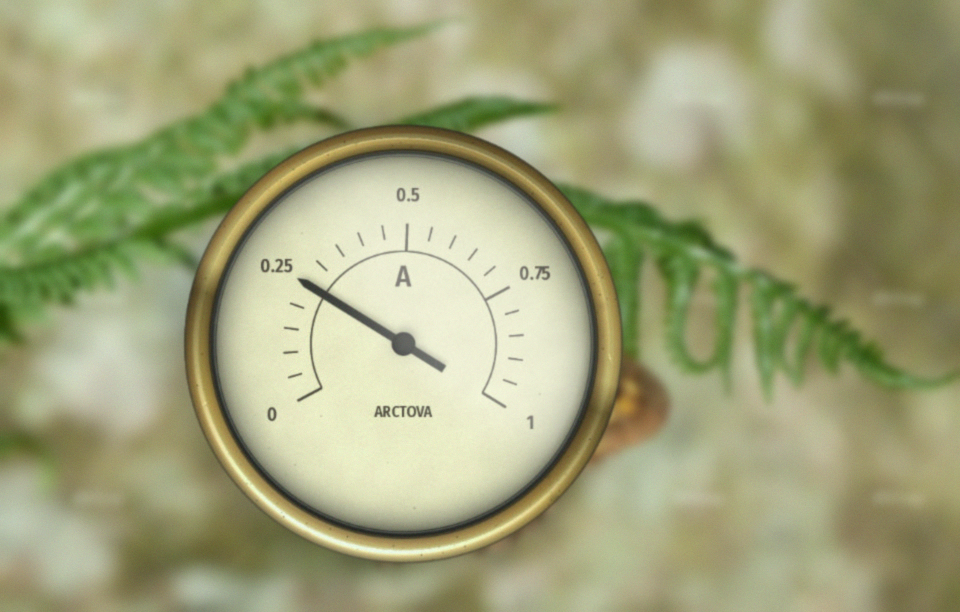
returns 0.25,A
